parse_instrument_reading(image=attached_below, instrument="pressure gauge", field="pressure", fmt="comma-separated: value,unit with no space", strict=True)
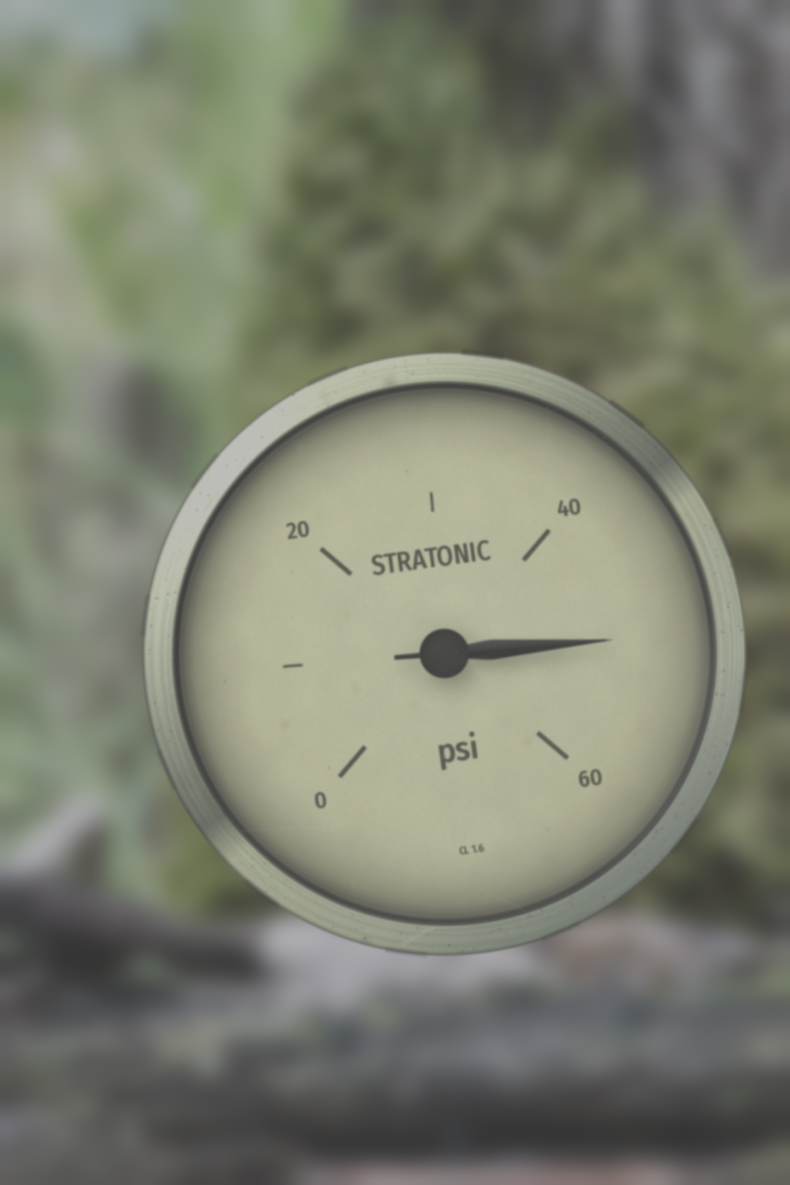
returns 50,psi
